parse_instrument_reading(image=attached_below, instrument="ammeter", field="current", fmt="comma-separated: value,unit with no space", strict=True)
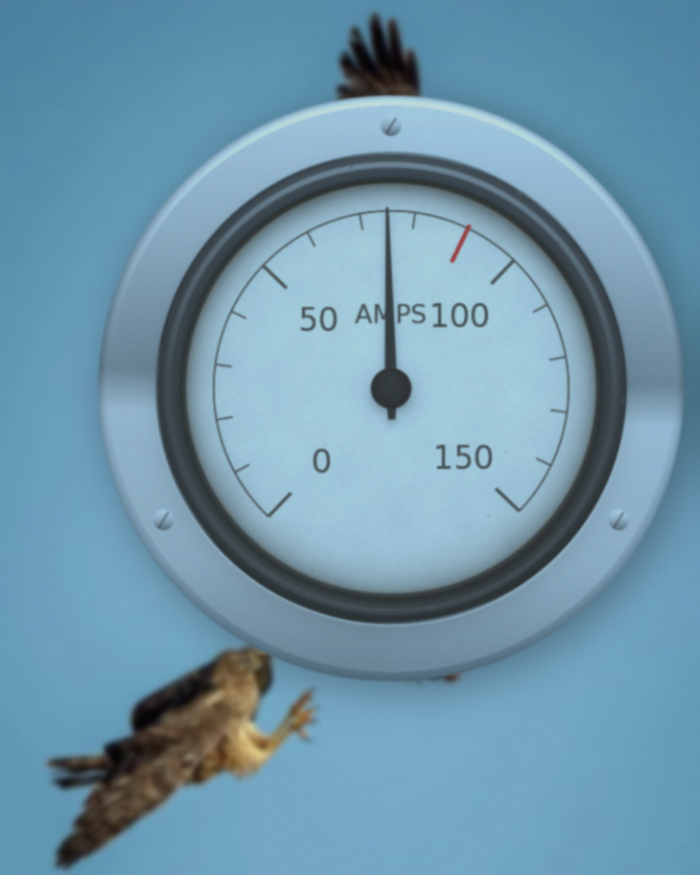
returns 75,A
